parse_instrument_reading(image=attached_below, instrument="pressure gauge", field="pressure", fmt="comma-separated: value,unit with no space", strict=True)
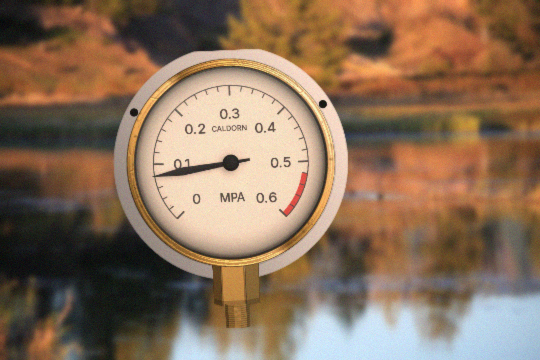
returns 0.08,MPa
